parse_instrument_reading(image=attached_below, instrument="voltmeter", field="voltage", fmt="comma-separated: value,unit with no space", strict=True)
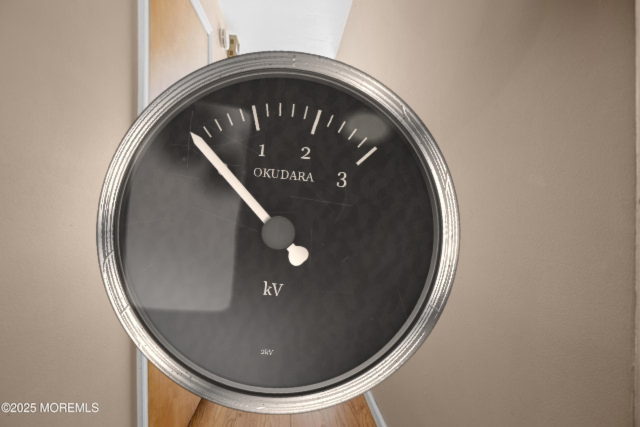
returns 0,kV
